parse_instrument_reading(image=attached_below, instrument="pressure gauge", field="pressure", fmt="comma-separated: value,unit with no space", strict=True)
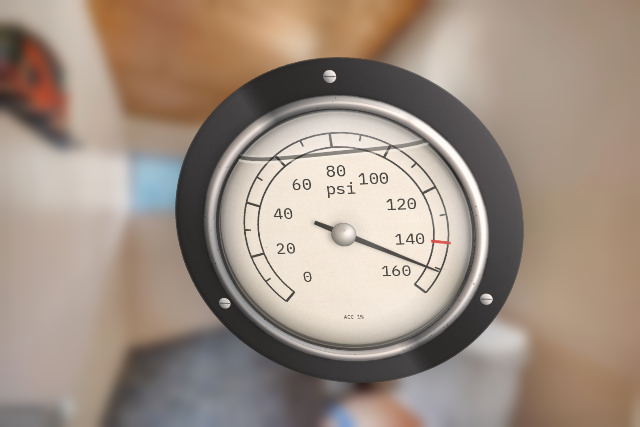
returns 150,psi
